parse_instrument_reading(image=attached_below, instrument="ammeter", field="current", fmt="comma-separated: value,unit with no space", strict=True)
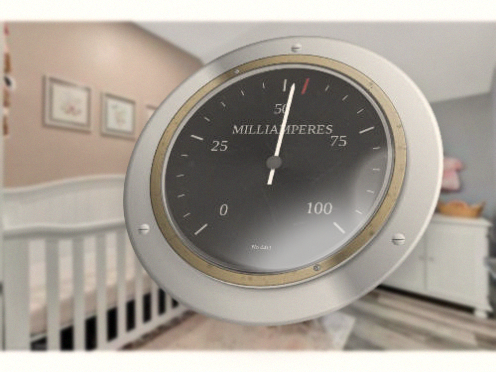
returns 52.5,mA
